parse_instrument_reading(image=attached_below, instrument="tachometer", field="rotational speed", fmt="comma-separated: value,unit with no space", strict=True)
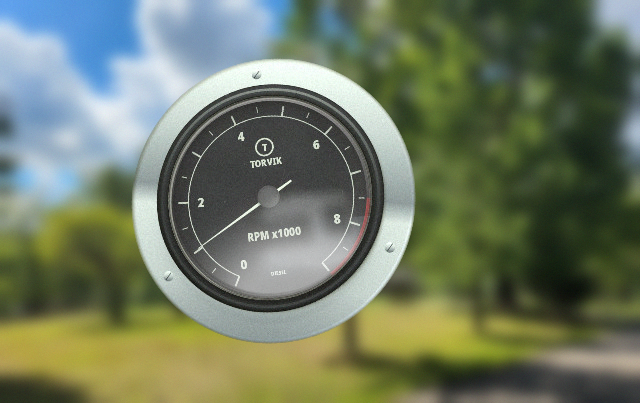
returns 1000,rpm
